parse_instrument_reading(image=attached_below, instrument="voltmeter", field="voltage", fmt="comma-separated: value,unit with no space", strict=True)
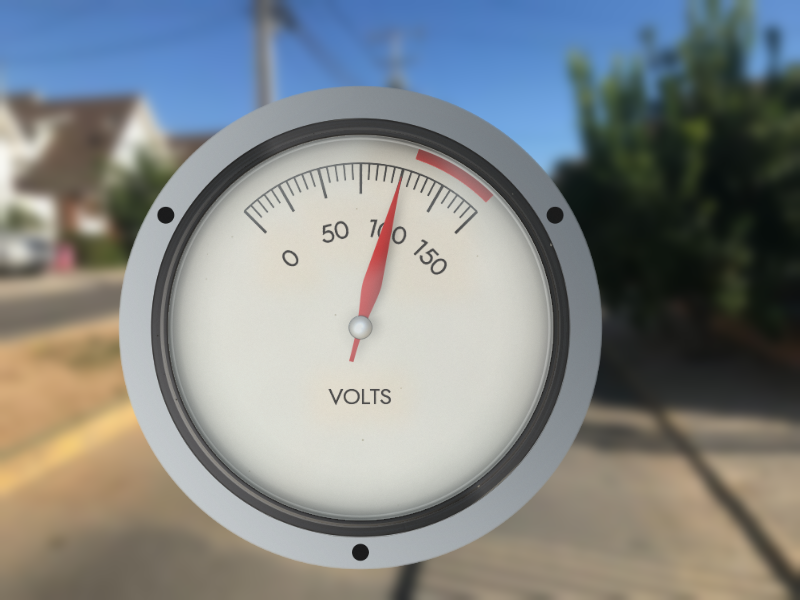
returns 100,V
